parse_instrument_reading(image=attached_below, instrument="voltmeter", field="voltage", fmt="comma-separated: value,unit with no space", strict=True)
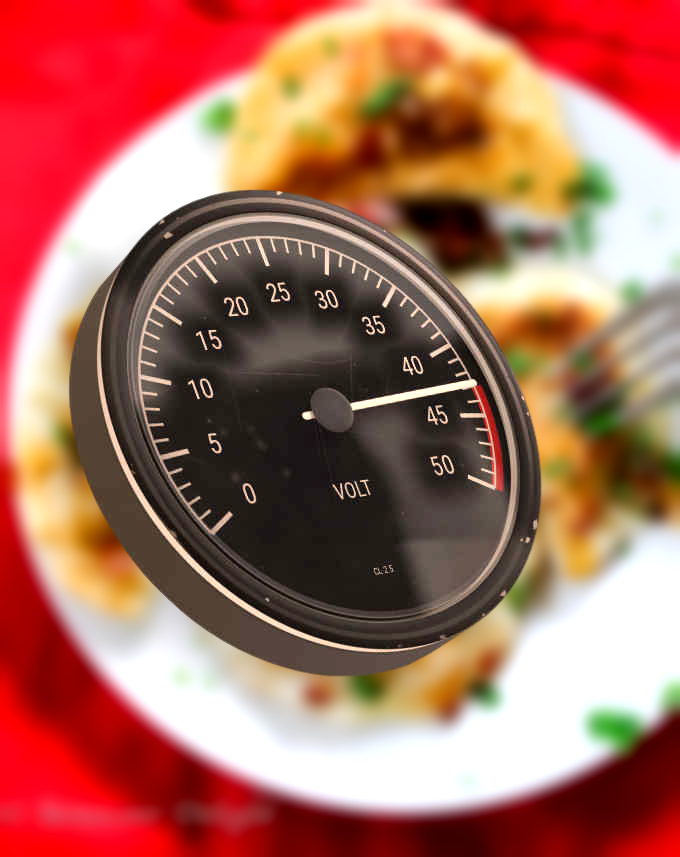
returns 43,V
